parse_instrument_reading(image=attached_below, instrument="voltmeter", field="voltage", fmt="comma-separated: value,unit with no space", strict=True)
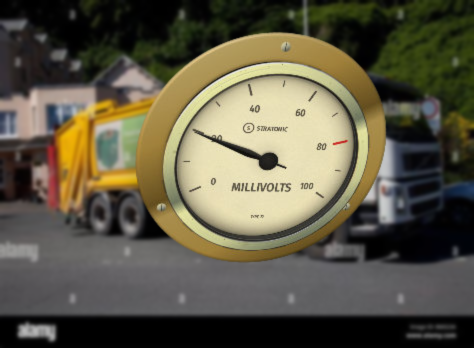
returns 20,mV
